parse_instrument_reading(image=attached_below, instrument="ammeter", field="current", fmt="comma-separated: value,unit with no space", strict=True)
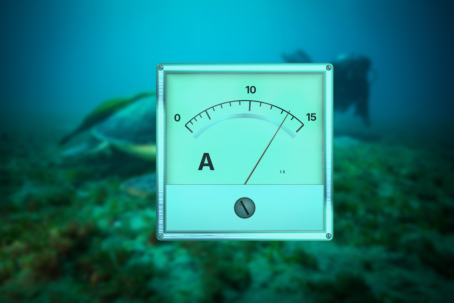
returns 13.5,A
